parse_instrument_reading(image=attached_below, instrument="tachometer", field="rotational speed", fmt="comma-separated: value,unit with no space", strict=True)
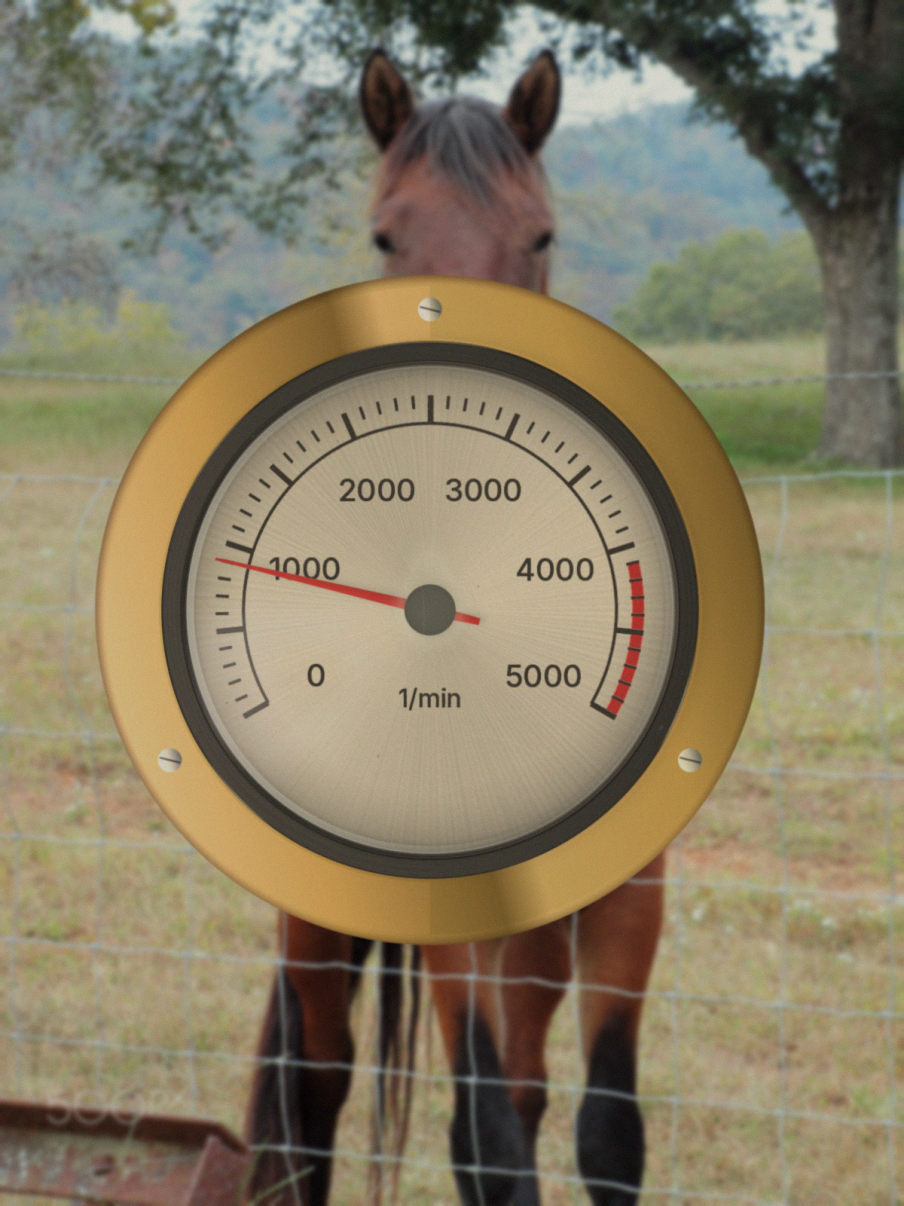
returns 900,rpm
